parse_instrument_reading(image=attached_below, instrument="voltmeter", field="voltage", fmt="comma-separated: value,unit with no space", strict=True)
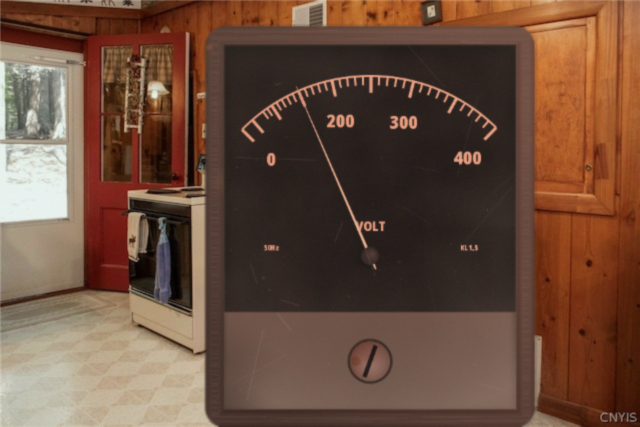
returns 150,V
